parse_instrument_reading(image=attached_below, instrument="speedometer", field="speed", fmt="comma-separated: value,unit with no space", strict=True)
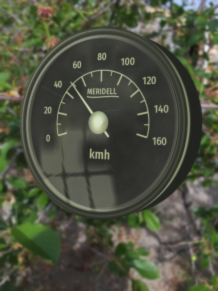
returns 50,km/h
